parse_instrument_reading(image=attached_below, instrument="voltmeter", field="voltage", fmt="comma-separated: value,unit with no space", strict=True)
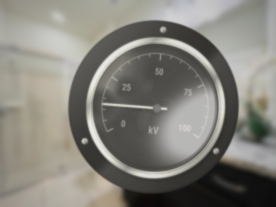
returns 12.5,kV
